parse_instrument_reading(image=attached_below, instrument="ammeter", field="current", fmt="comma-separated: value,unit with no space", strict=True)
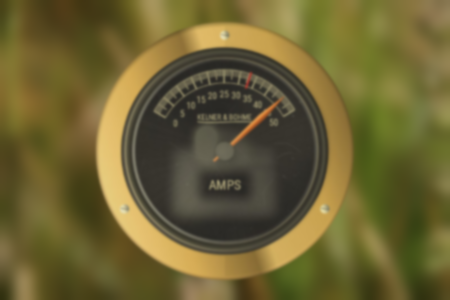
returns 45,A
